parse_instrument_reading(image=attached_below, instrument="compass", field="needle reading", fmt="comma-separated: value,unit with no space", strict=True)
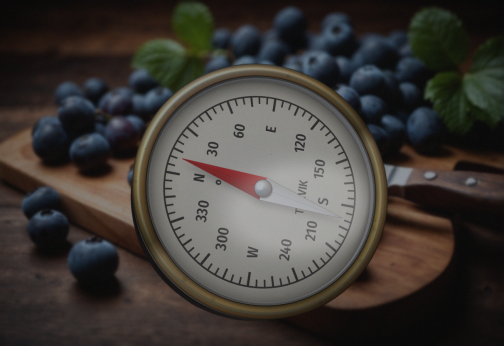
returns 10,°
